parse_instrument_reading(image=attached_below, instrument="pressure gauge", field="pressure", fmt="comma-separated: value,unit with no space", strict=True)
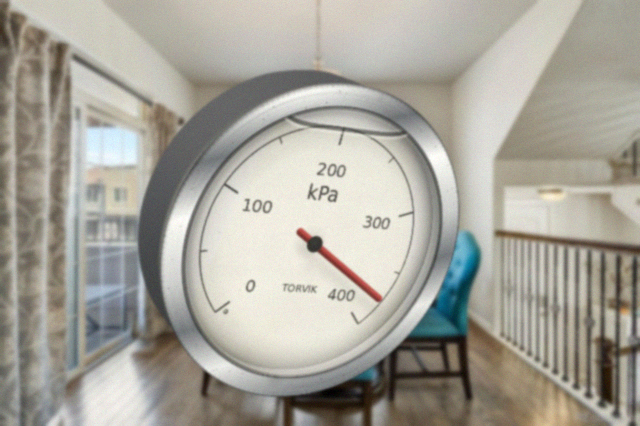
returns 375,kPa
